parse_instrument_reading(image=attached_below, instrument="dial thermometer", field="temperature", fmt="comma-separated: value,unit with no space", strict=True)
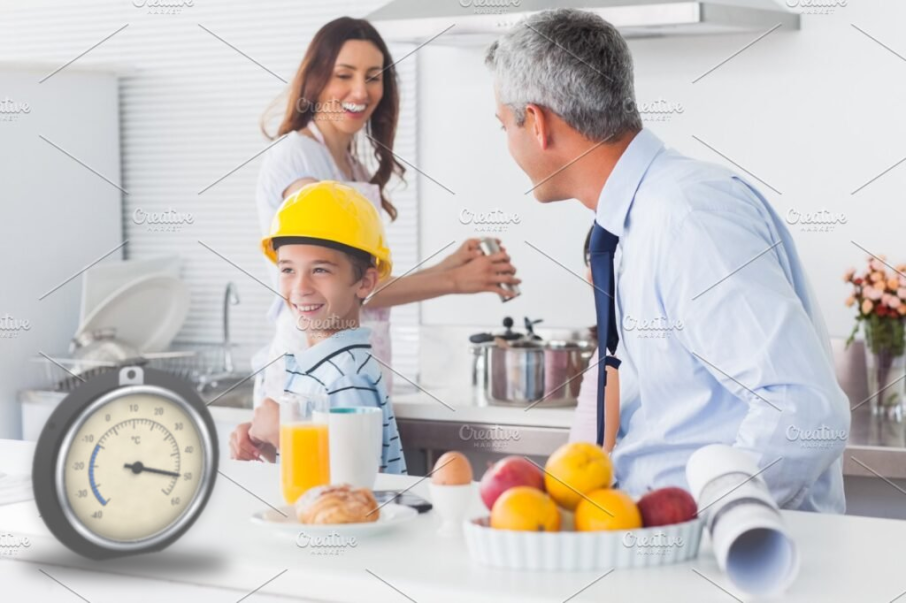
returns 50,°C
